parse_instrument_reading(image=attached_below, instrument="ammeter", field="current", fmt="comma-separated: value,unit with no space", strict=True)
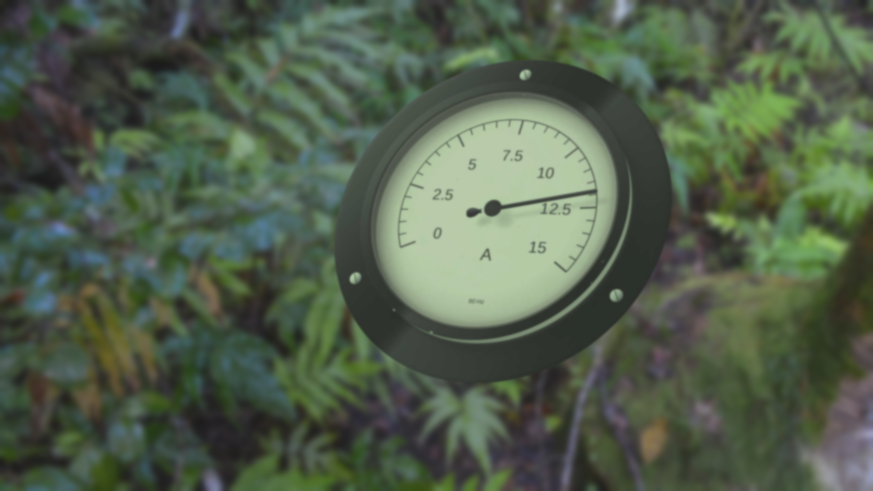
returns 12,A
